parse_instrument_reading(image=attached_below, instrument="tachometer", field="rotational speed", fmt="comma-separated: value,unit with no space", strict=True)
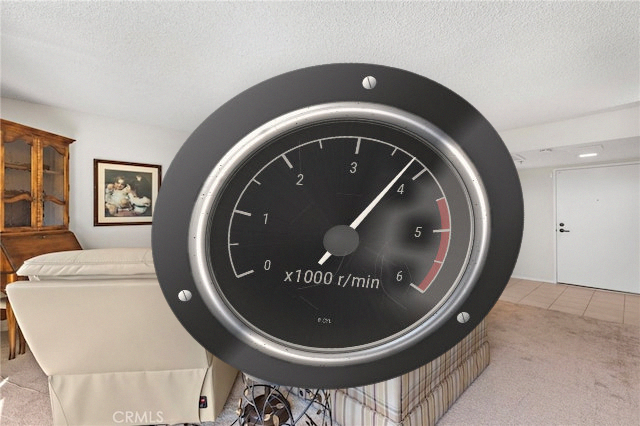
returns 3750,rpm
